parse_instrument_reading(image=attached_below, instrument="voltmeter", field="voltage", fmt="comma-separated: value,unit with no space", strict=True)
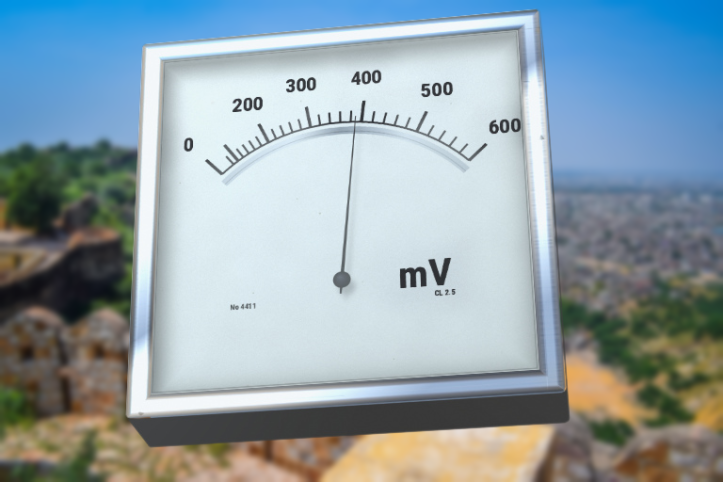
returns 390,mV
